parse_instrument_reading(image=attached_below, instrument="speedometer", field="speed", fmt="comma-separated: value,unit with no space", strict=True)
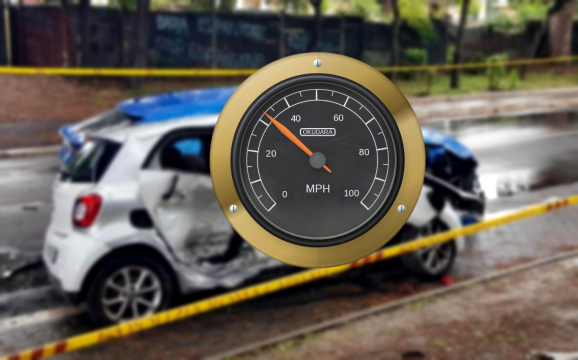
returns 32.5,mph
